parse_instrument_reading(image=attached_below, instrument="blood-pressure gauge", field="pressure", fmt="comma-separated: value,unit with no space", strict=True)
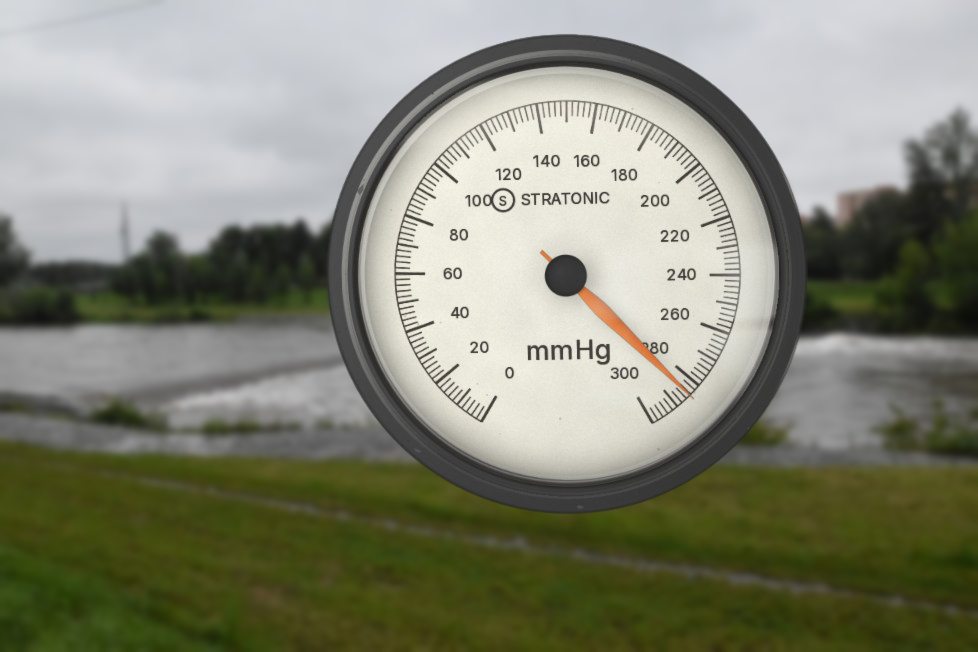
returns 284,mmHg
